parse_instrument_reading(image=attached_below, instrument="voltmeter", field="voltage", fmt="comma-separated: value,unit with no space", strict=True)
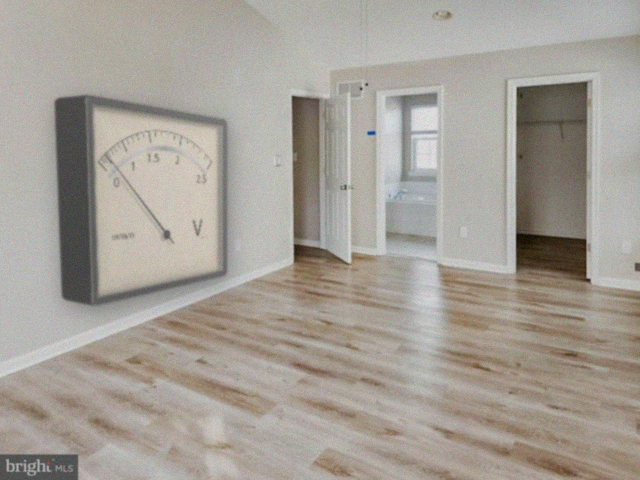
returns 0.5,V
